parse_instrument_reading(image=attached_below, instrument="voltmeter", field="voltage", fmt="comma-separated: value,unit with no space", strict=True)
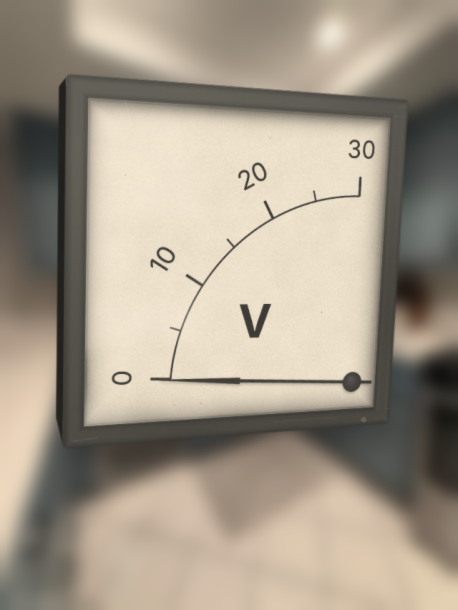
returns 0,V
